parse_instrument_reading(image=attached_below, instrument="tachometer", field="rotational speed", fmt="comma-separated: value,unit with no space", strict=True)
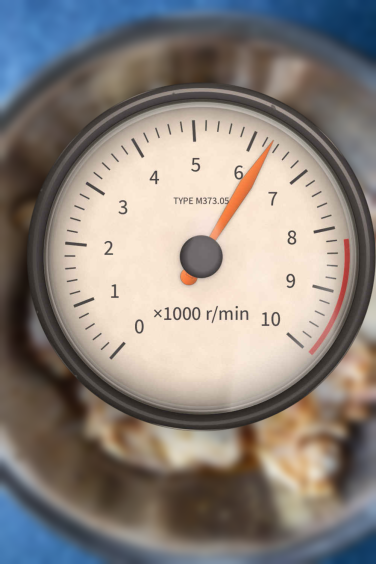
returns 6300,rpm
